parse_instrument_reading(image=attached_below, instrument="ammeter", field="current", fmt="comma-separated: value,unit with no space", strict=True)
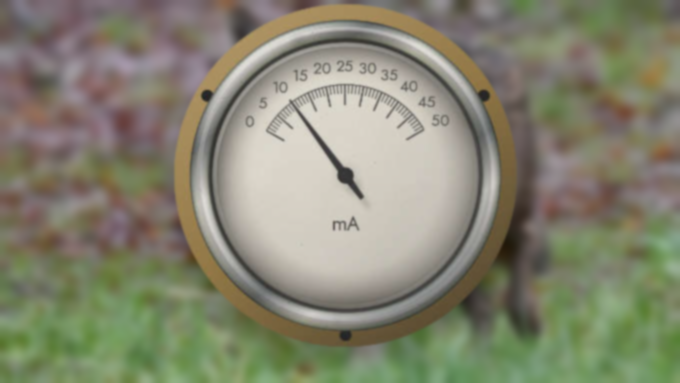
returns 10,mA
